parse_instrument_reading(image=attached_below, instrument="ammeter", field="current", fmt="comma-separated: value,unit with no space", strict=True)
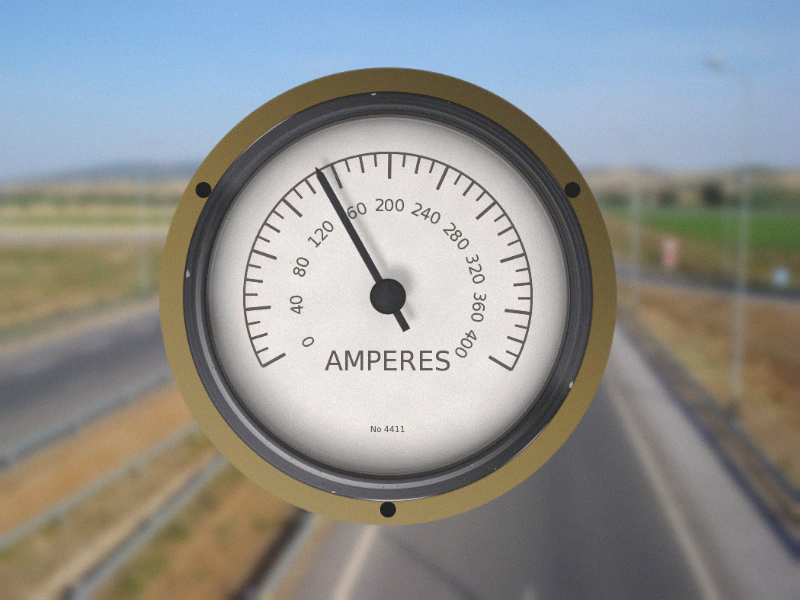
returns 150,A
